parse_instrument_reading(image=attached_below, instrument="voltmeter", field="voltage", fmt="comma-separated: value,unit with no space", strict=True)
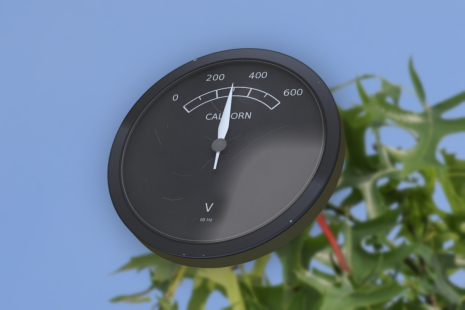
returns 300,V
